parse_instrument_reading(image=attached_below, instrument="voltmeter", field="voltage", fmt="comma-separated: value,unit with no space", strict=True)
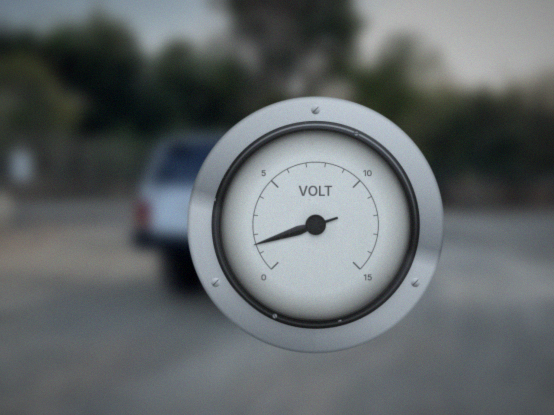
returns 1.5,V
